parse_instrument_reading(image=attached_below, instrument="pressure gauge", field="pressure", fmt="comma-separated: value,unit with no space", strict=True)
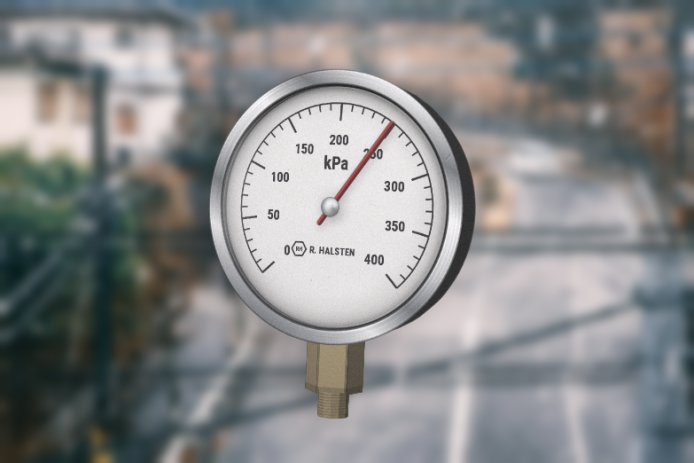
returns 250,kPa
